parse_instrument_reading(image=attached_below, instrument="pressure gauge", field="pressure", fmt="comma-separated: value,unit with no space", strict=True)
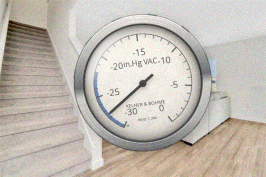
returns -27.5,inHg
